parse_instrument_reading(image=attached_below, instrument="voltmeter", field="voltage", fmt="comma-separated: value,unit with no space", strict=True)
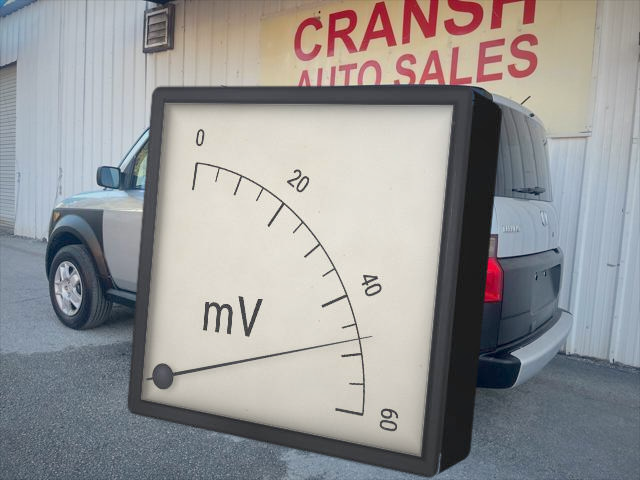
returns 47.5,mV
